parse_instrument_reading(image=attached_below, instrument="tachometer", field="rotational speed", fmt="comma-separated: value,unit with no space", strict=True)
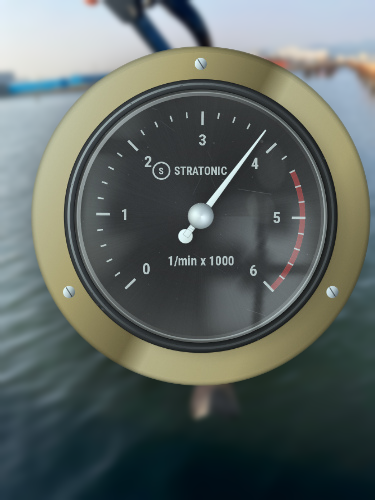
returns 3800,rpm
